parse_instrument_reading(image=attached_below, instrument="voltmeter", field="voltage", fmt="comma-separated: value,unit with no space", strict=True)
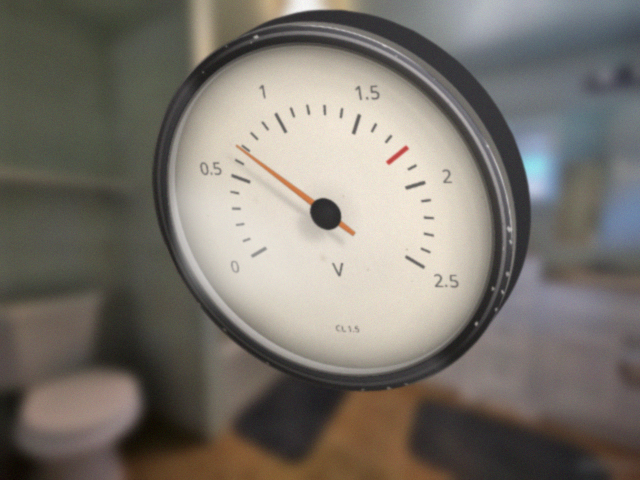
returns 0.7,V
